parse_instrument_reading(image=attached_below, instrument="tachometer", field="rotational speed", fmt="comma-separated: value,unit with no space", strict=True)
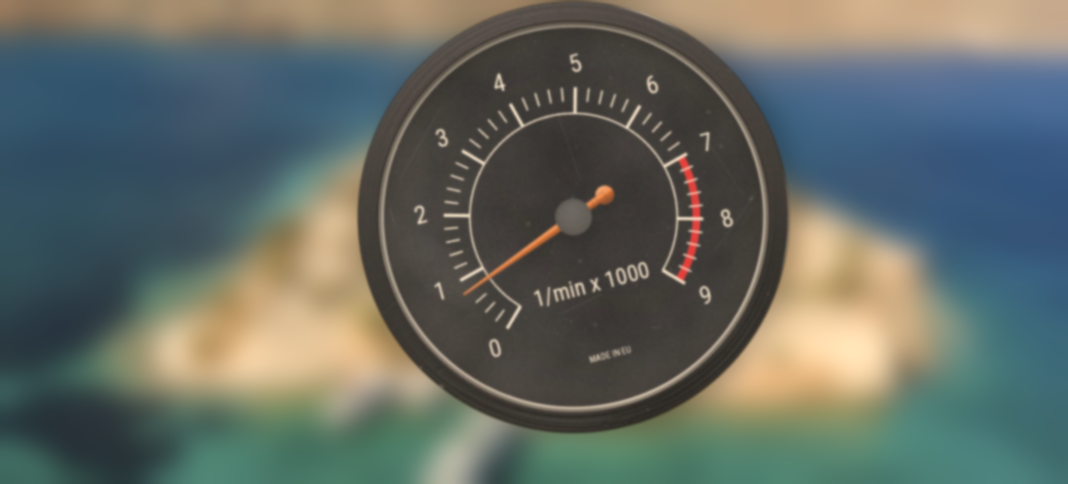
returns 800,rpm
